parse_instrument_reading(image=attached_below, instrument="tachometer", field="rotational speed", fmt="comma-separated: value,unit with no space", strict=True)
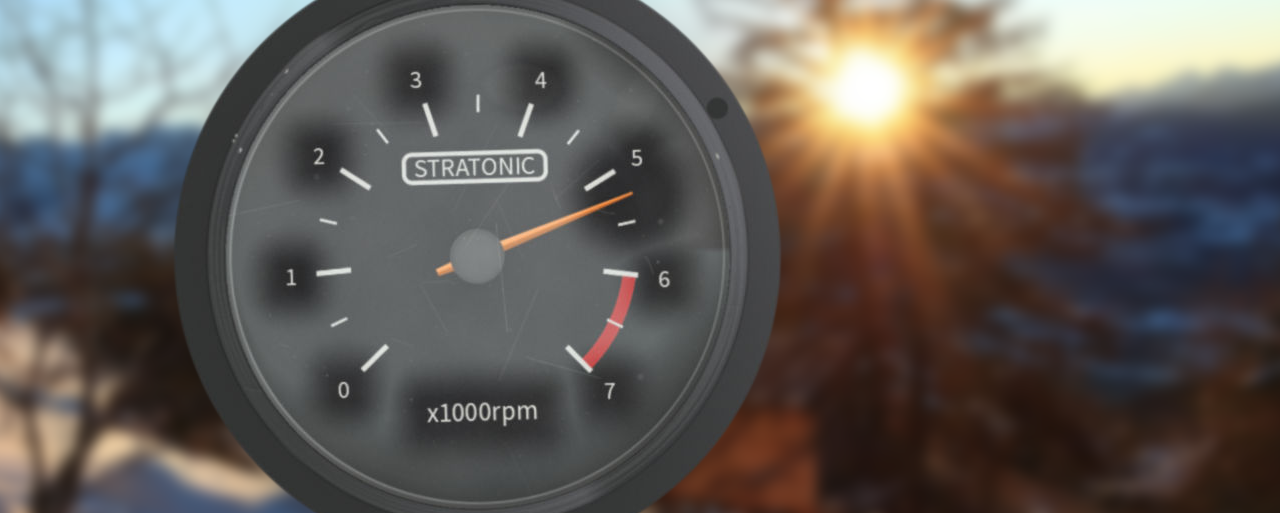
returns 5250,rpm
